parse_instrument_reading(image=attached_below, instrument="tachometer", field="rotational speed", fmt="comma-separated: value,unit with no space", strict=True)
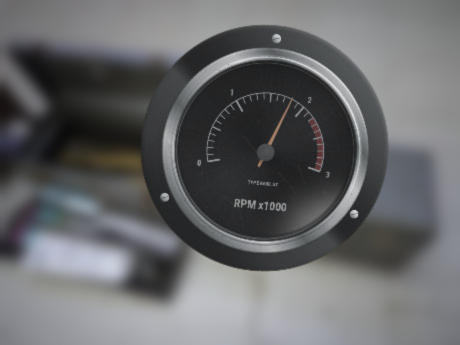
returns 1800,rpm
